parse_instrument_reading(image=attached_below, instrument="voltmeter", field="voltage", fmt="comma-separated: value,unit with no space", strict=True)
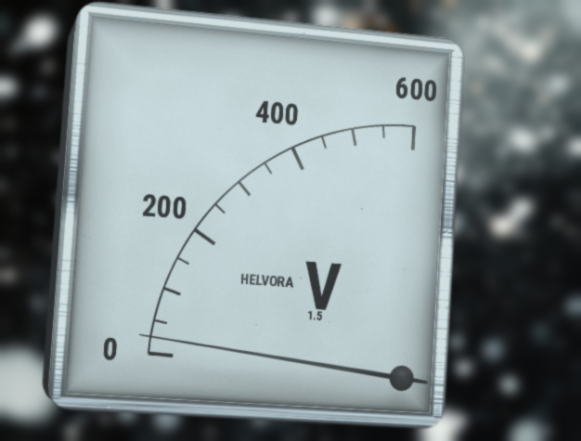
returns 25,V
